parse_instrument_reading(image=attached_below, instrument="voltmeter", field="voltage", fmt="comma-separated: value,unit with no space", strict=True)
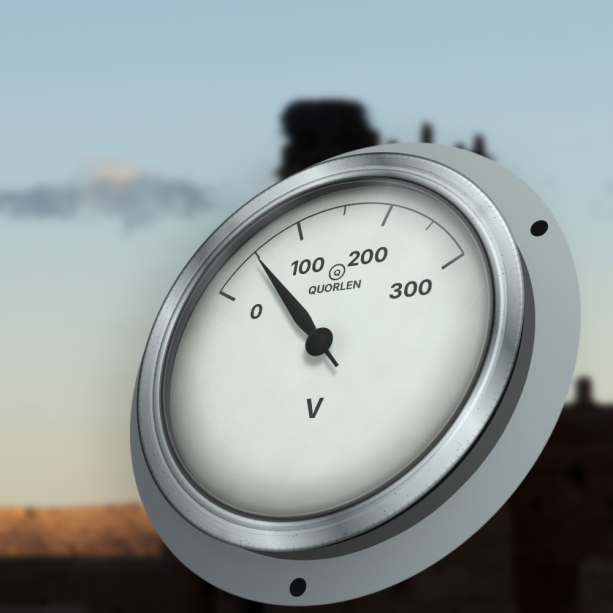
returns 50,V
